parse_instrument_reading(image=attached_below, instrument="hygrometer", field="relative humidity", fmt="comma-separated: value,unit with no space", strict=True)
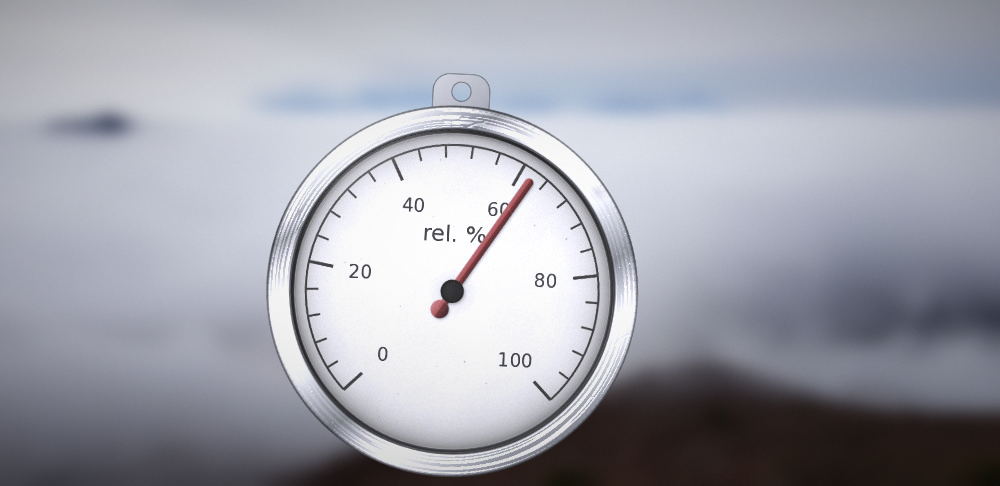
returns 62,%
